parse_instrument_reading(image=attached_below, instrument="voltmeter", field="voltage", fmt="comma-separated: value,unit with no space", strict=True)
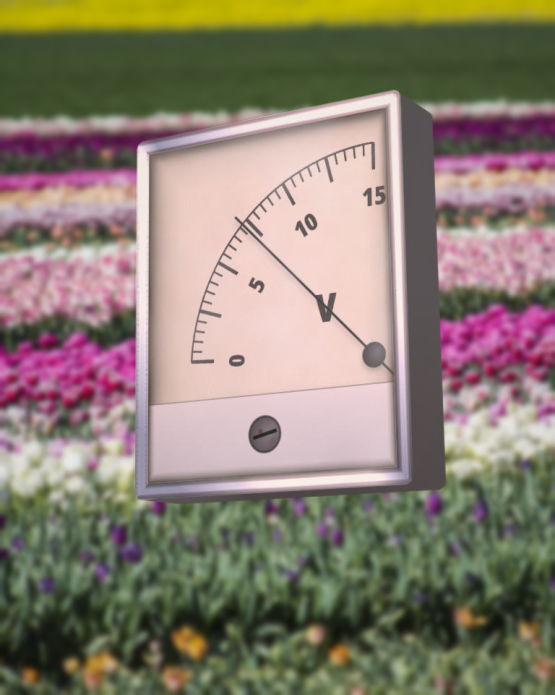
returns 7.25,V
